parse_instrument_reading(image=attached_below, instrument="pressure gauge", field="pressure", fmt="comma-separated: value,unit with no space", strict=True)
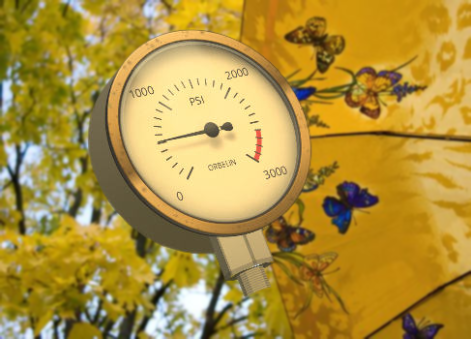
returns 500,psi
